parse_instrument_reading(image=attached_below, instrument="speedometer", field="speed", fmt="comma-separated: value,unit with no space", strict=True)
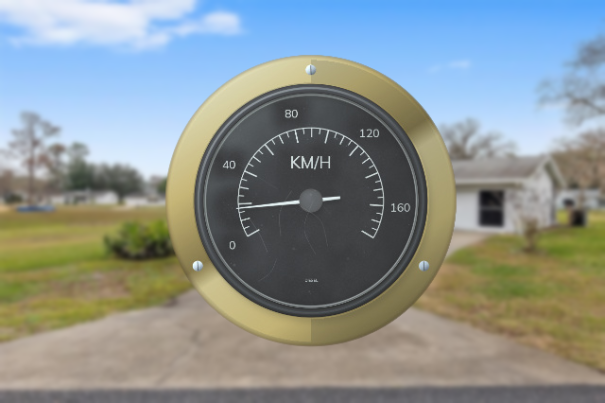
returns 17.5,km/h
